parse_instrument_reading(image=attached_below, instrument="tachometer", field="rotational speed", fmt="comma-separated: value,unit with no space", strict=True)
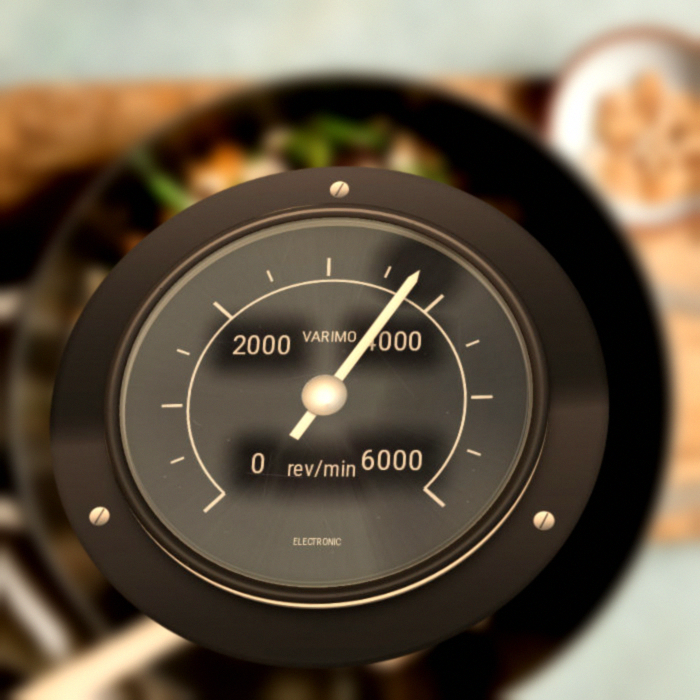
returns 3750,rpm
